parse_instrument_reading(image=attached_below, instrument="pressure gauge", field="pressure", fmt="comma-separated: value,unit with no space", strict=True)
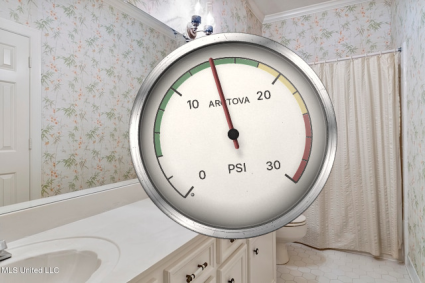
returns 14,psi
